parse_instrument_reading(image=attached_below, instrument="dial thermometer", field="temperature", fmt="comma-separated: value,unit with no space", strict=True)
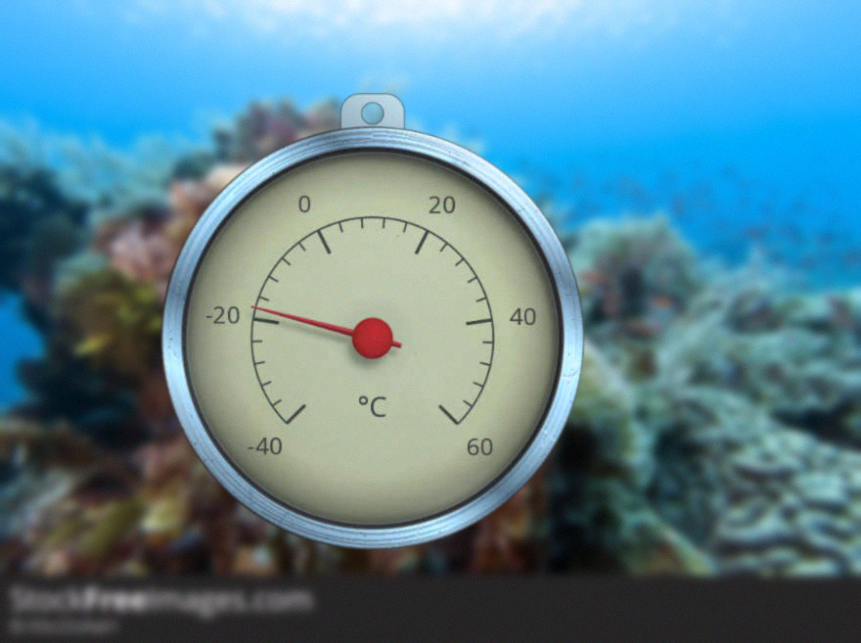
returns -18,°C
